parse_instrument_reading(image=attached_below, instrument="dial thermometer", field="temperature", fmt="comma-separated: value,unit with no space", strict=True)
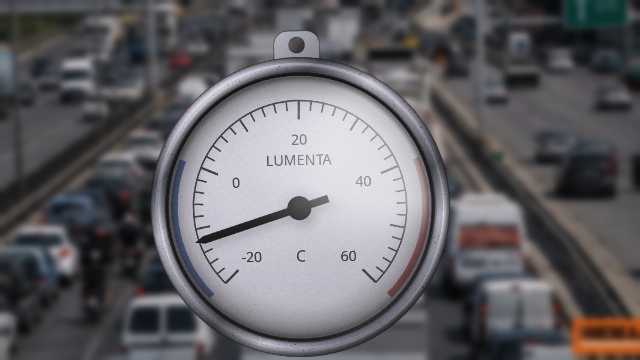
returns -12,°C
